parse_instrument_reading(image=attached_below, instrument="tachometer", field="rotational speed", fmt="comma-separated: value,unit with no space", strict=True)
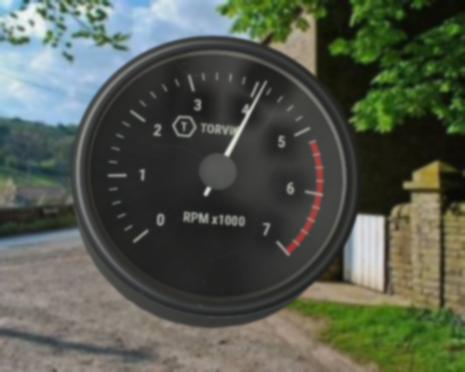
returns 4100,rpm
